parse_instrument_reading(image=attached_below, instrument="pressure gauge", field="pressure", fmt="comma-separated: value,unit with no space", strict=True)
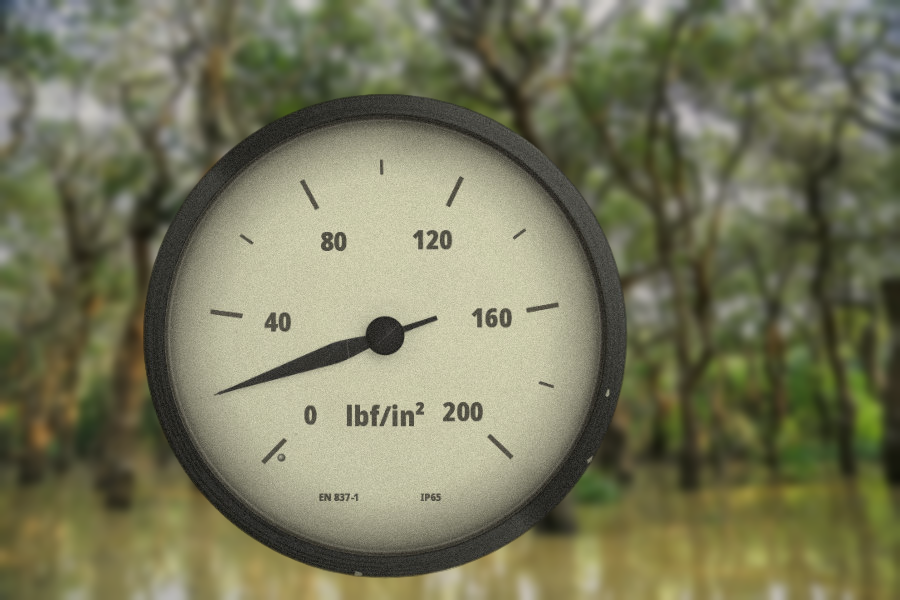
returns 20,psi
